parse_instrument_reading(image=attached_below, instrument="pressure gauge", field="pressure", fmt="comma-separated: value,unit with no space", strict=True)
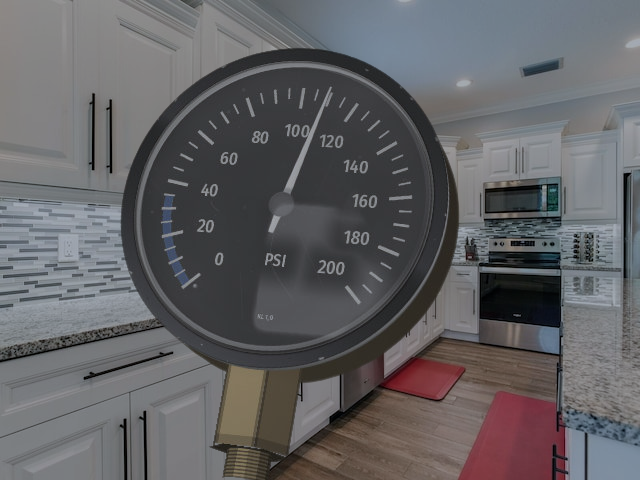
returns 110,psi
